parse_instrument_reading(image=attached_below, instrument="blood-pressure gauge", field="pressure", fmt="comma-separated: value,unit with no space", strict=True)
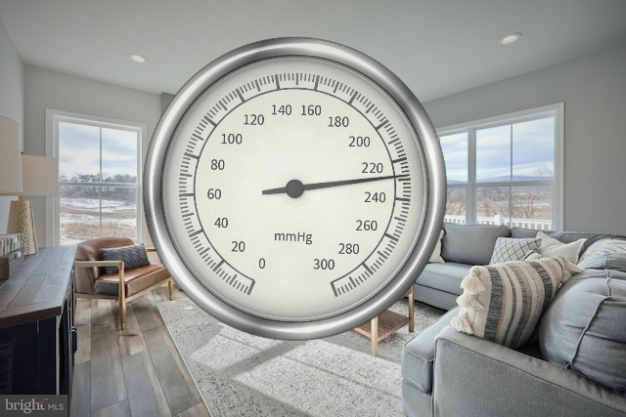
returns 228,mmHg
